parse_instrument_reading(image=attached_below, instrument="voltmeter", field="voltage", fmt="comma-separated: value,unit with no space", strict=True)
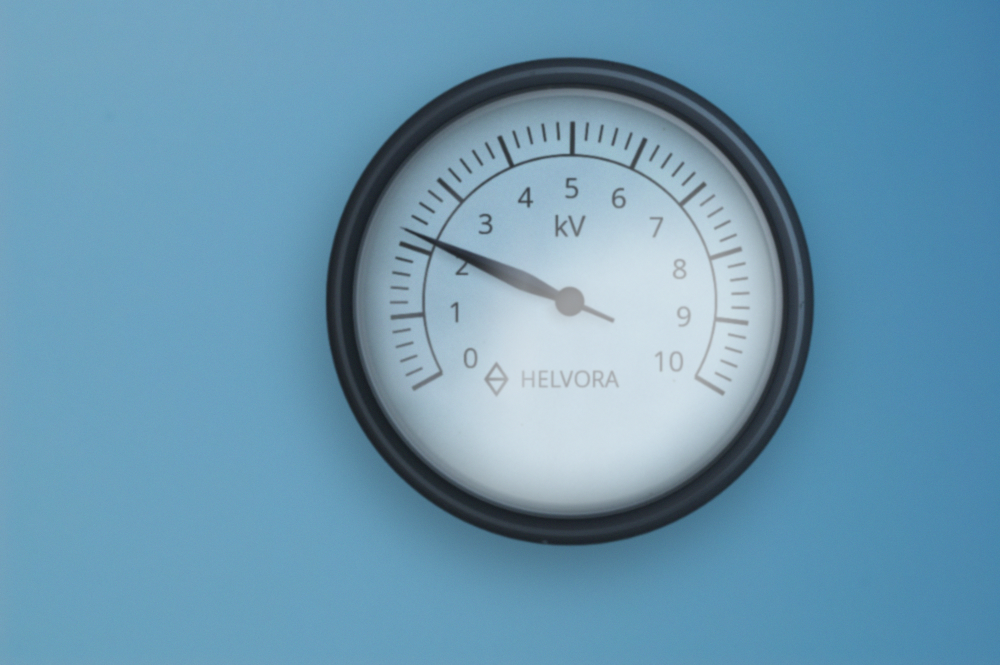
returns 2.2,kV
